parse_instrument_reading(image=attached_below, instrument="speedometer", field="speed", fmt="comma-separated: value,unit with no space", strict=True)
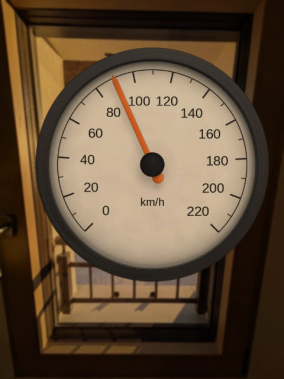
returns 90,km/h
